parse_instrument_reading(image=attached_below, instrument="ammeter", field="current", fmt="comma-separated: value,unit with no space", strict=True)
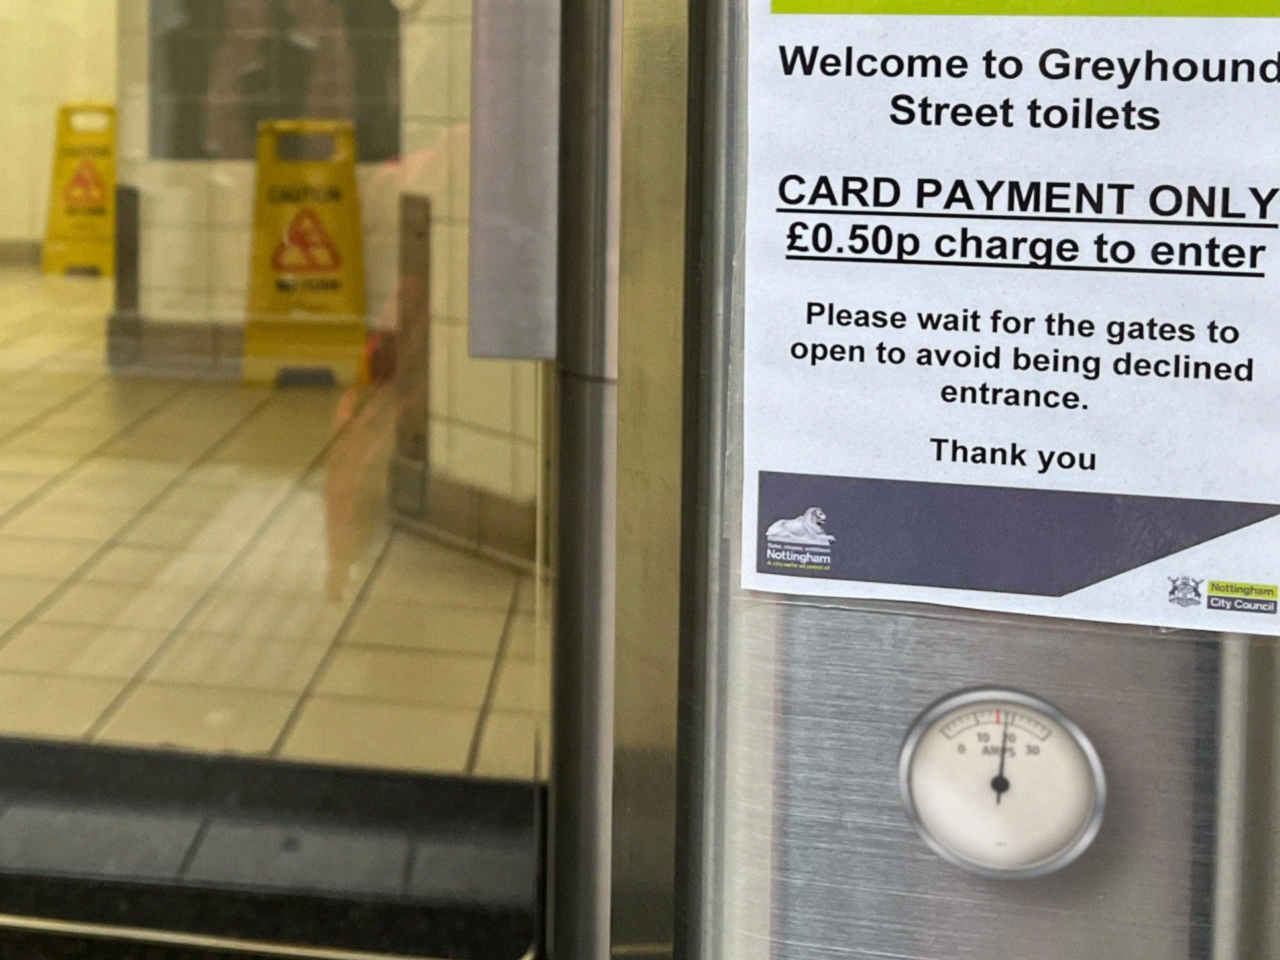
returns 18,A
